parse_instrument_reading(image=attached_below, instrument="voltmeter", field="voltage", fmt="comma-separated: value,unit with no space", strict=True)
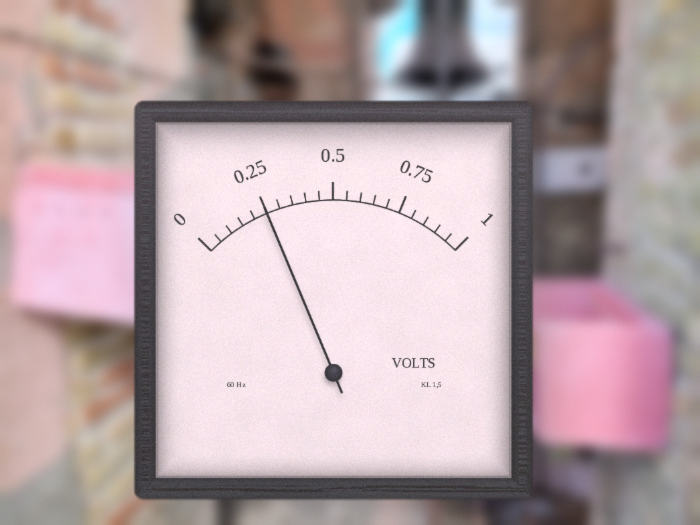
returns 0.25,V
